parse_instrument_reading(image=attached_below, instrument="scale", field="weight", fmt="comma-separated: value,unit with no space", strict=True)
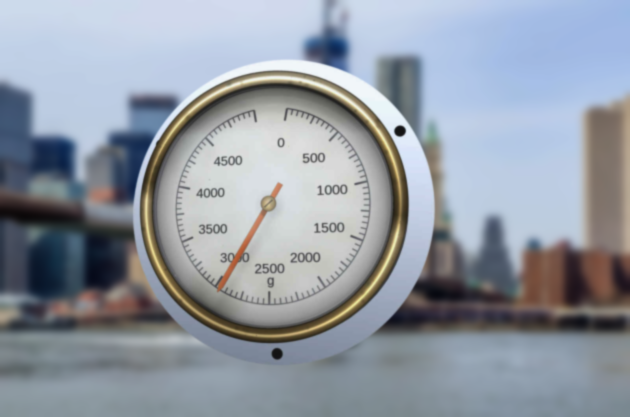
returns 2950,g
